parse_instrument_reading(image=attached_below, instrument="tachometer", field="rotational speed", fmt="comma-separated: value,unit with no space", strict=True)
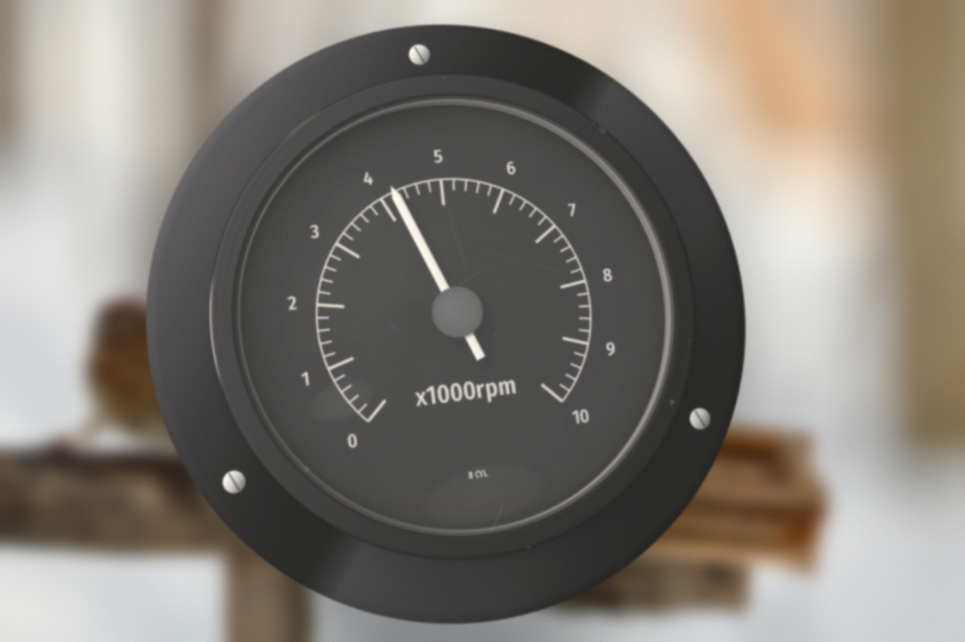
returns 4200,rpm
